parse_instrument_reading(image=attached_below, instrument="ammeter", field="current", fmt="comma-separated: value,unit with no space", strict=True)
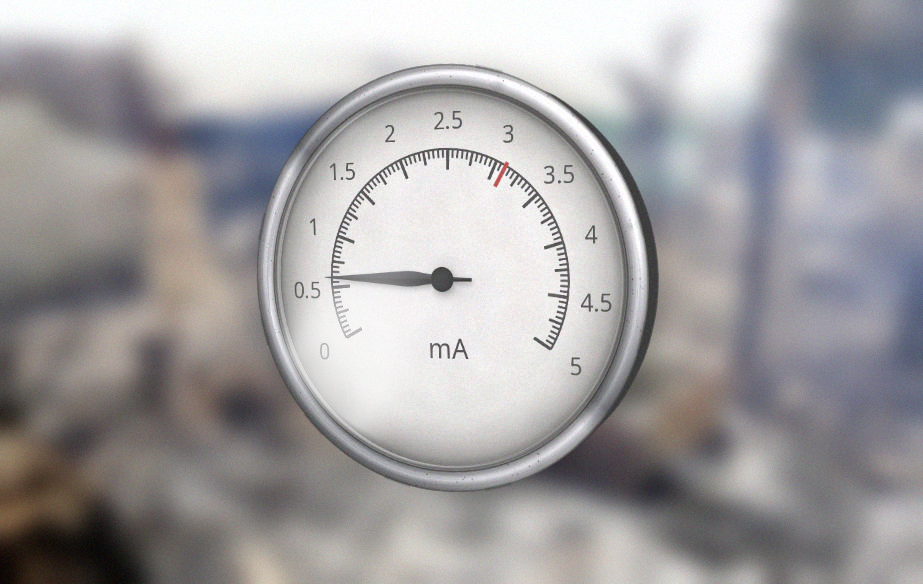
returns 0.6,mA
